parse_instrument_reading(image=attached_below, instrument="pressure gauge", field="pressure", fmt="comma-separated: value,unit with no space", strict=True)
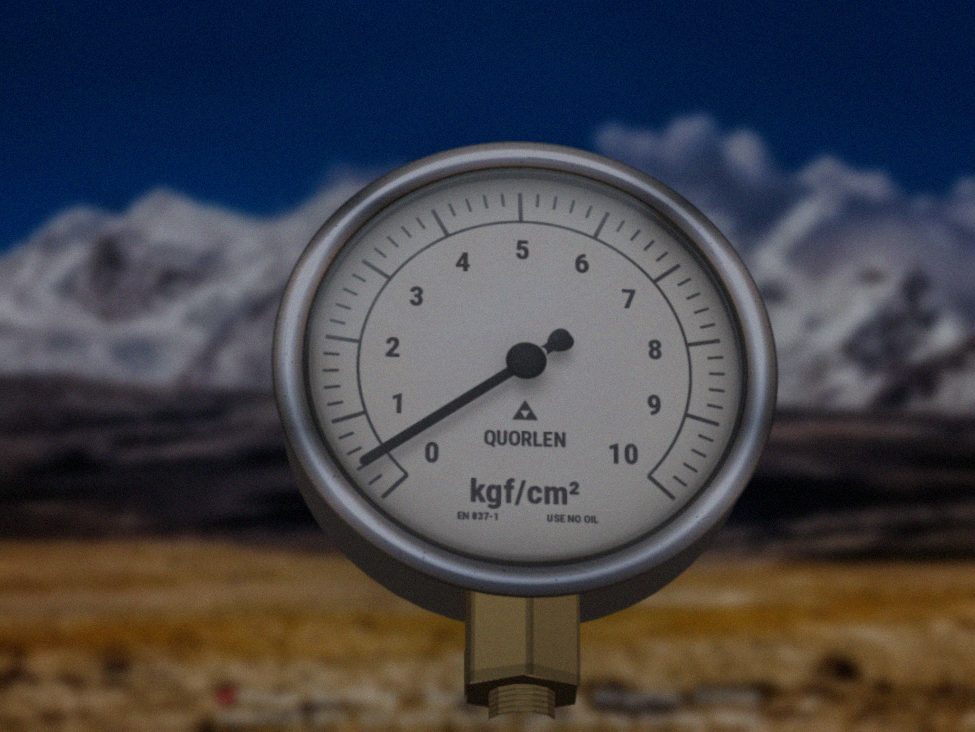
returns 0.4,kg/cm²
